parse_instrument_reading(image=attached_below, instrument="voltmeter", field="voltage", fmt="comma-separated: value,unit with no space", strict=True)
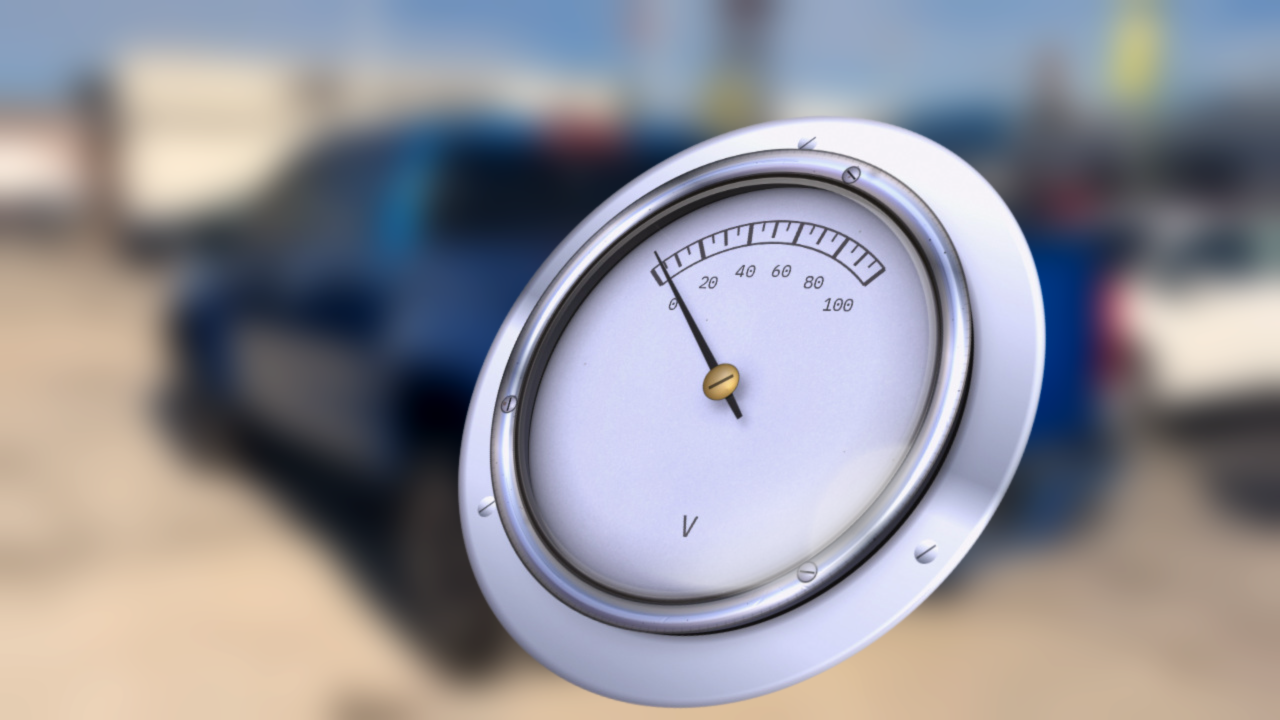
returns 5,V
